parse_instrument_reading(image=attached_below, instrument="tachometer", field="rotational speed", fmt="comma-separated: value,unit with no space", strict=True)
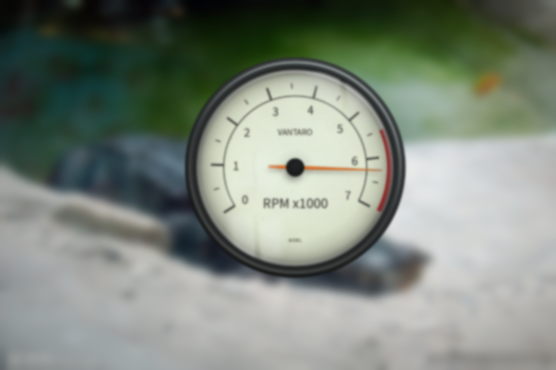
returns 6250,rpm
